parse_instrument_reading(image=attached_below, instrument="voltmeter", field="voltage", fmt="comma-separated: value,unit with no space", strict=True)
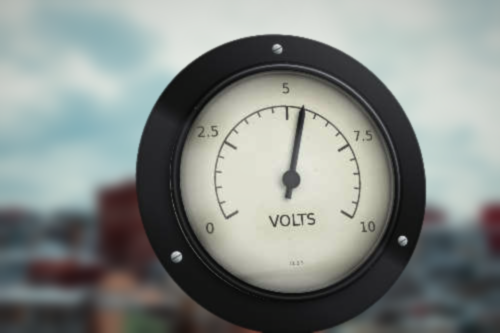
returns 5.5,V
